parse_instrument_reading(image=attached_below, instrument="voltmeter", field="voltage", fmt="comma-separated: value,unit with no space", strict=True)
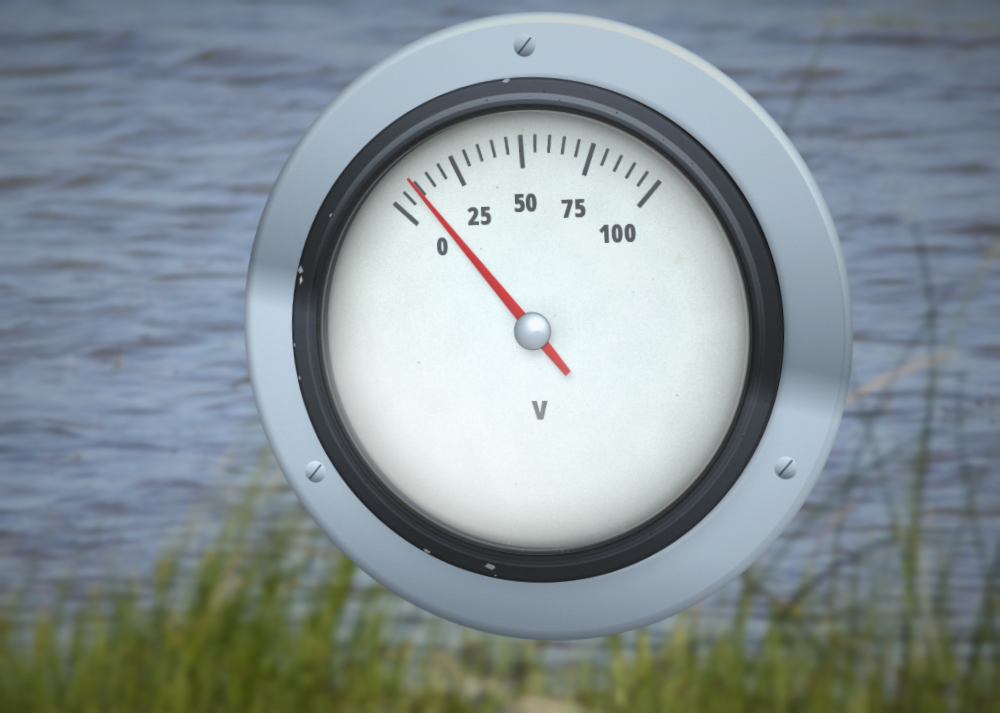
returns 10,V
